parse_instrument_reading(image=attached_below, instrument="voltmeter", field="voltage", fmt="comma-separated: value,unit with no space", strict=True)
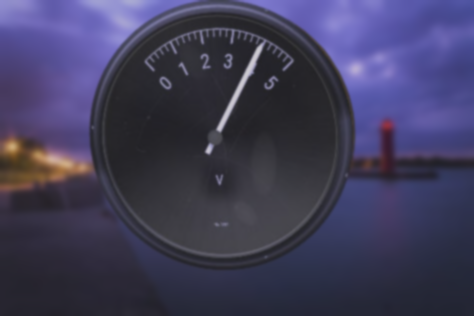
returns 4,V
